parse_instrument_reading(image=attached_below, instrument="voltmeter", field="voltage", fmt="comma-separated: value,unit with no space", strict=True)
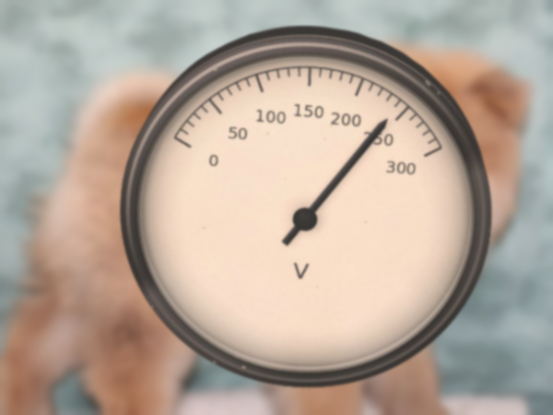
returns 240,V
